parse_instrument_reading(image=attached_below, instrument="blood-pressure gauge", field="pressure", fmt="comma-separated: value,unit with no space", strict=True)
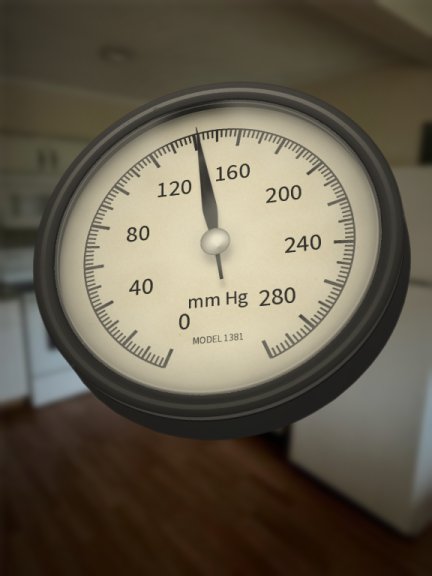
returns 142,mmHg
